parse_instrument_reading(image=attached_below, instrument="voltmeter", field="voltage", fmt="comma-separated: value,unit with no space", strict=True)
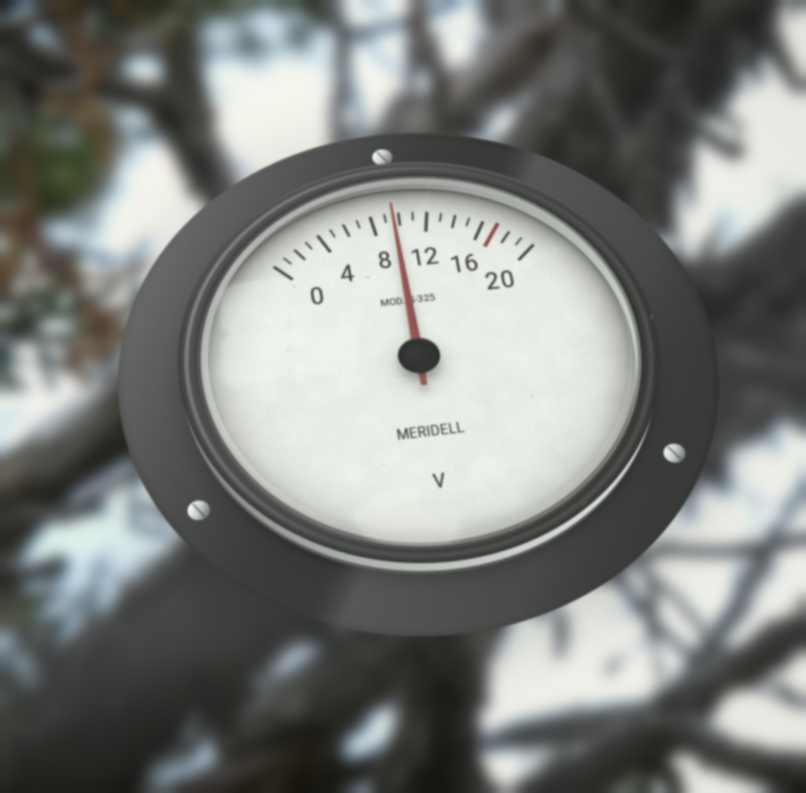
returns 9.5,V
